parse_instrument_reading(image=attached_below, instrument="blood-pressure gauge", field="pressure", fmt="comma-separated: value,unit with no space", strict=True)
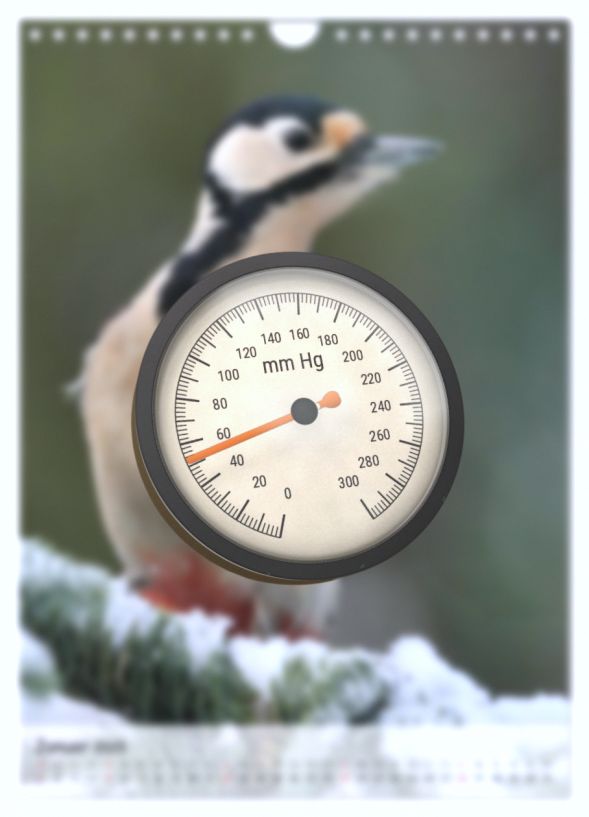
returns 52,mmHg
